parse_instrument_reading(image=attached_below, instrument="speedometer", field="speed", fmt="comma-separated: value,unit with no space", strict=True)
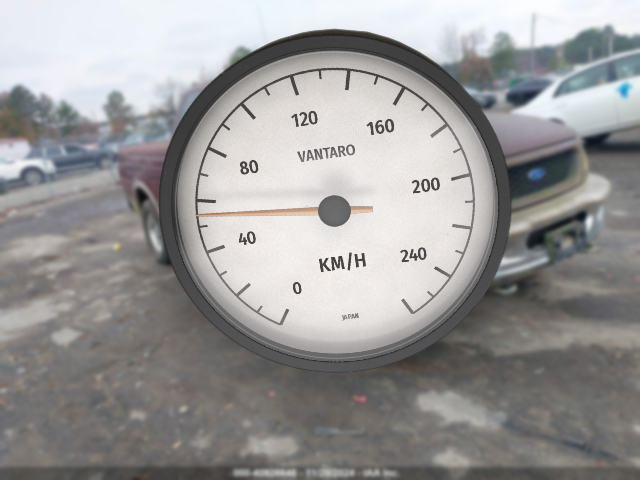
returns 55,km/h
